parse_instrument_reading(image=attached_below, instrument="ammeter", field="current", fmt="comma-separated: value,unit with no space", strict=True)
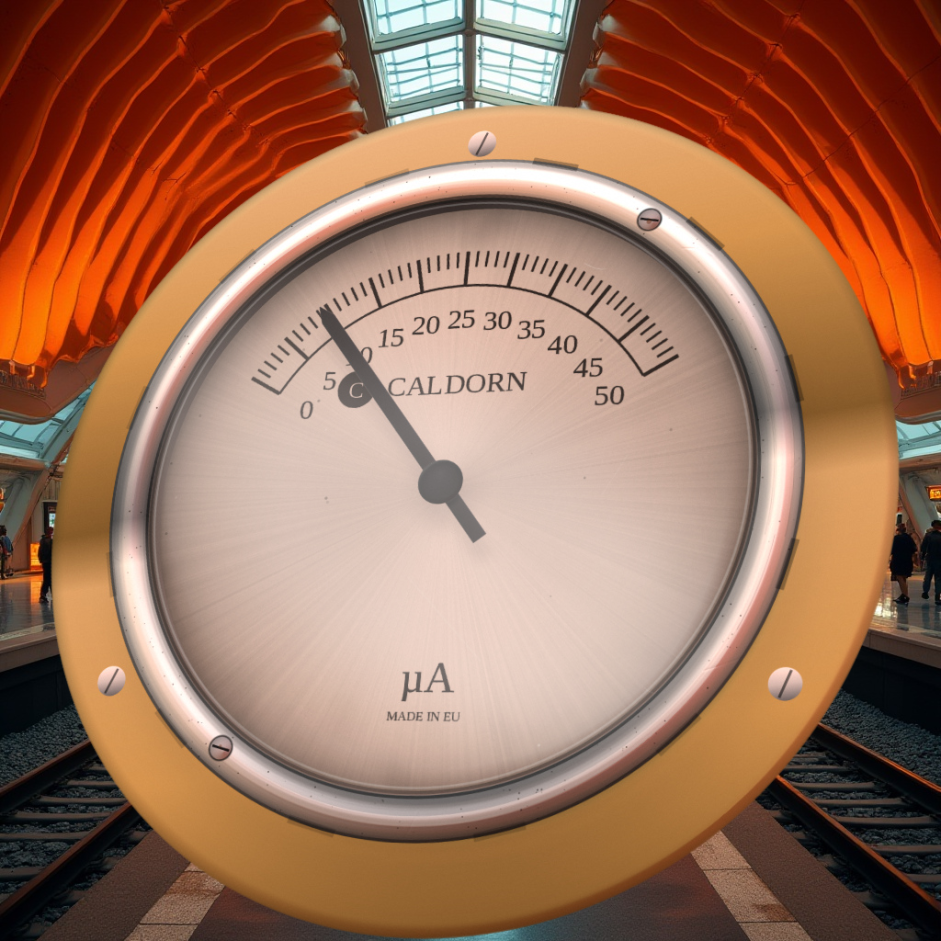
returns 9.5,µA
